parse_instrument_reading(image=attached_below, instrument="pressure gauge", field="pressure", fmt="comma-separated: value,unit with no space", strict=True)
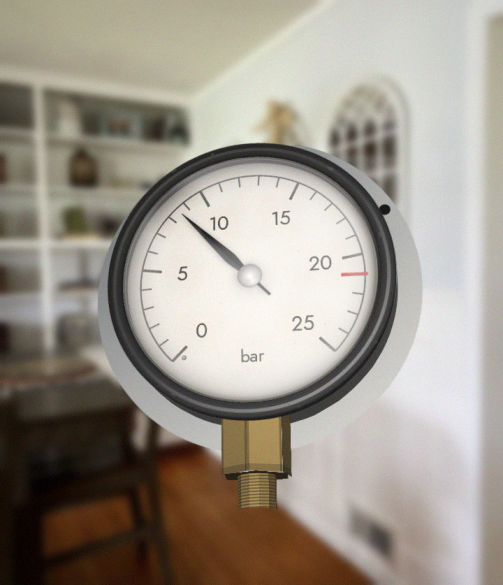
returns 8.5,bar
